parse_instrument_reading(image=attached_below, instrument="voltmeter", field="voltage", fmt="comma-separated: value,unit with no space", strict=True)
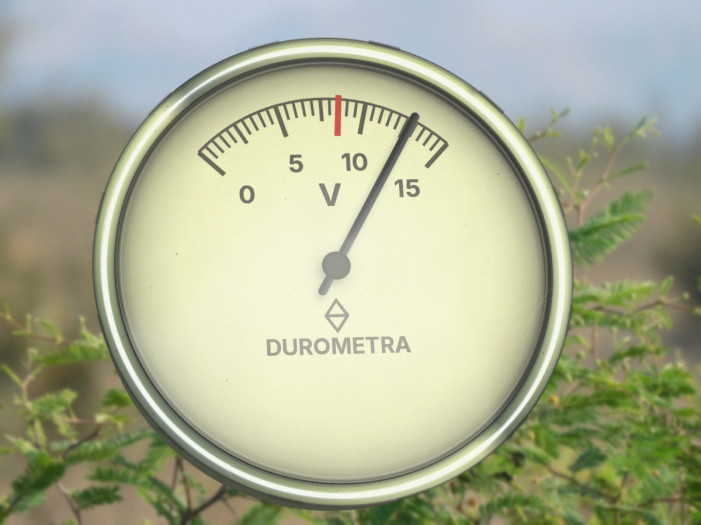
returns 12.75,V
